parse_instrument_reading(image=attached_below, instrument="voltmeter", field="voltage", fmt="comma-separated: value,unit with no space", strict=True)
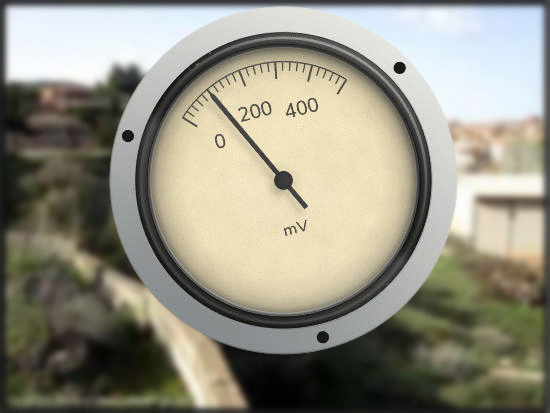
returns 100,mV
